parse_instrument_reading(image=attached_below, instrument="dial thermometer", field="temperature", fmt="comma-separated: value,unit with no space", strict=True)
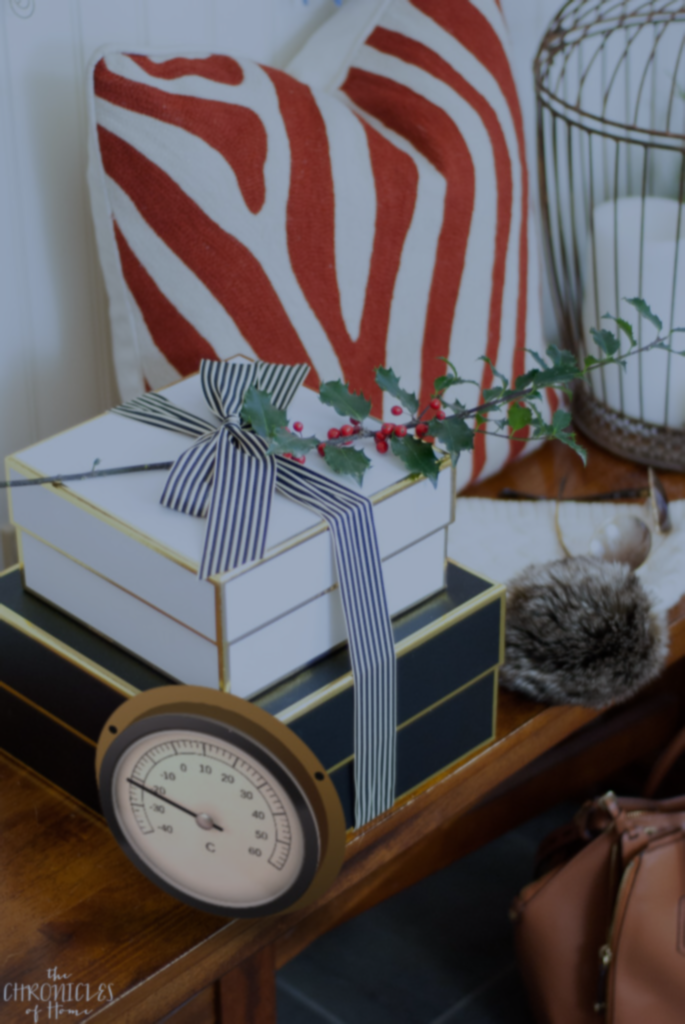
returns -20,°C
